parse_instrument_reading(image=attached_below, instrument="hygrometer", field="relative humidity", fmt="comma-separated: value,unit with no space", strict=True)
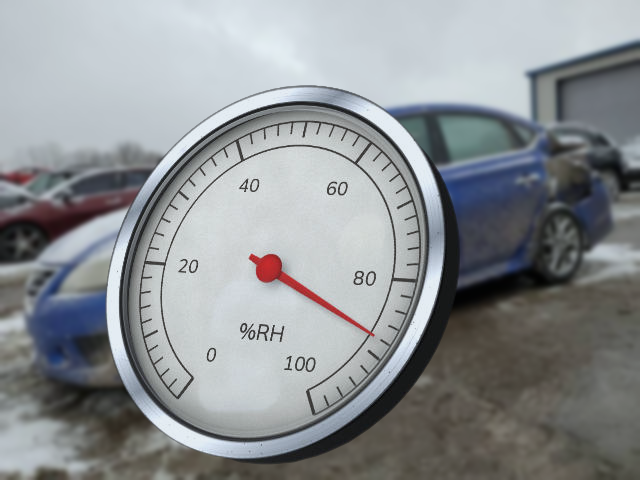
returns 88,%
